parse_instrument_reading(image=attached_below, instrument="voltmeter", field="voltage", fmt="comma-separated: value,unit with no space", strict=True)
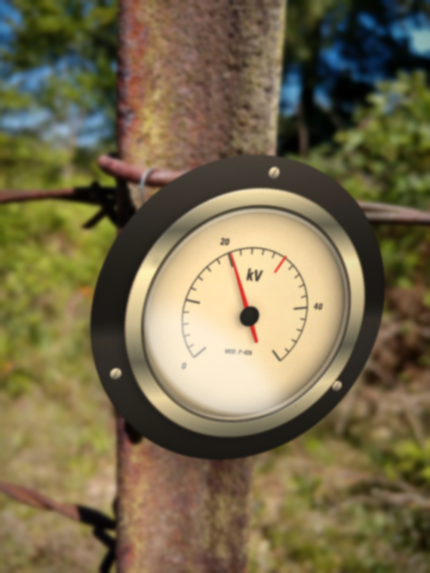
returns 20,kV
